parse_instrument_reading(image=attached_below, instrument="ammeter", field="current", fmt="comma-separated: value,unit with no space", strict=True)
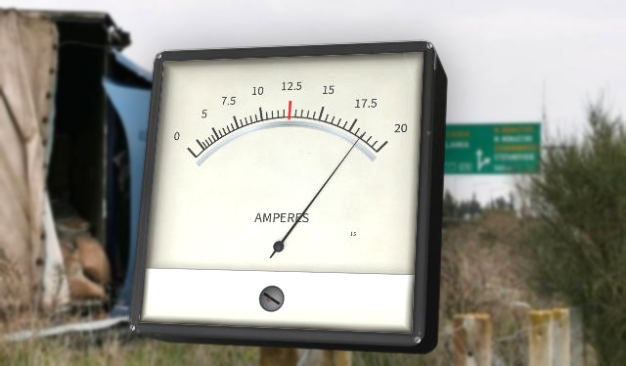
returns 18.5,A
